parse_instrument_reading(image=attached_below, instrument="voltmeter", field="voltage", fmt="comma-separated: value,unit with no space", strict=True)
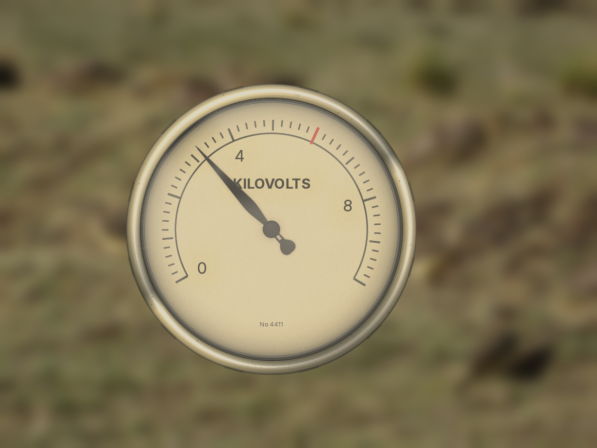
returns 3.2,kV
